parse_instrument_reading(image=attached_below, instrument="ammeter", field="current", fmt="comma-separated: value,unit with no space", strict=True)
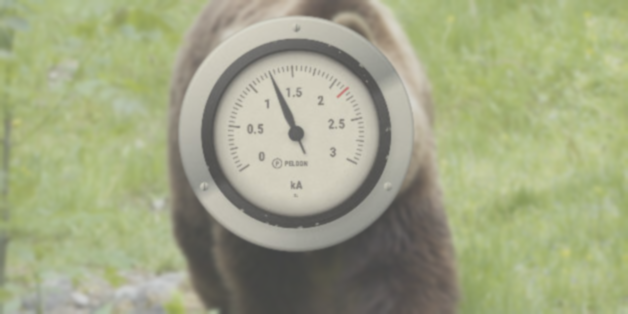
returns 1.25,kA
